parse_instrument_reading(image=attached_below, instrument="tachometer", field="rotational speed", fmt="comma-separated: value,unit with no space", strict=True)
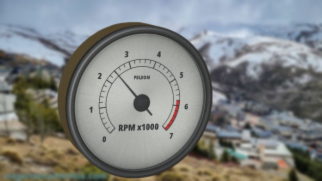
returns 2400,rpm
